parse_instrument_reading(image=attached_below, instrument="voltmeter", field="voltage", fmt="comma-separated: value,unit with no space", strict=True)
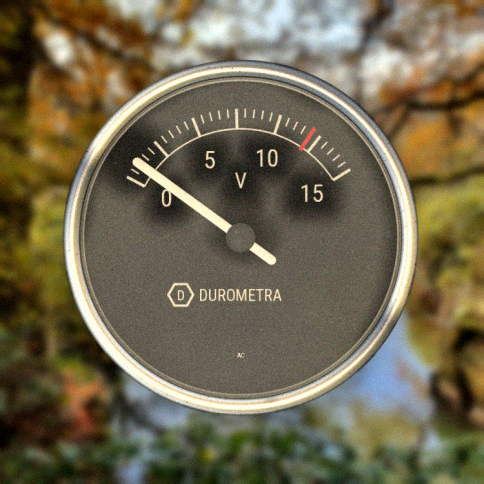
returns 1,V
